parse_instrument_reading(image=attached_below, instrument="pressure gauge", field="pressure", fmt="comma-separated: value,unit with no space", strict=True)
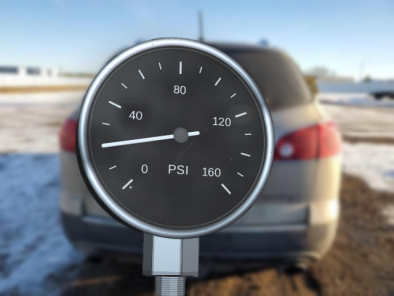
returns 20,psi
